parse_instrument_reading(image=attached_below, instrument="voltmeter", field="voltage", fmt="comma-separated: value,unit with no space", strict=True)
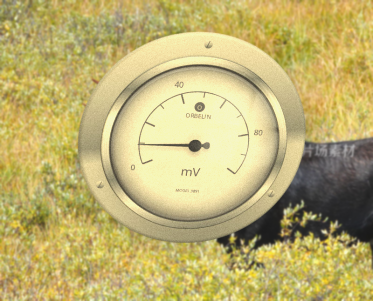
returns 10,mV
